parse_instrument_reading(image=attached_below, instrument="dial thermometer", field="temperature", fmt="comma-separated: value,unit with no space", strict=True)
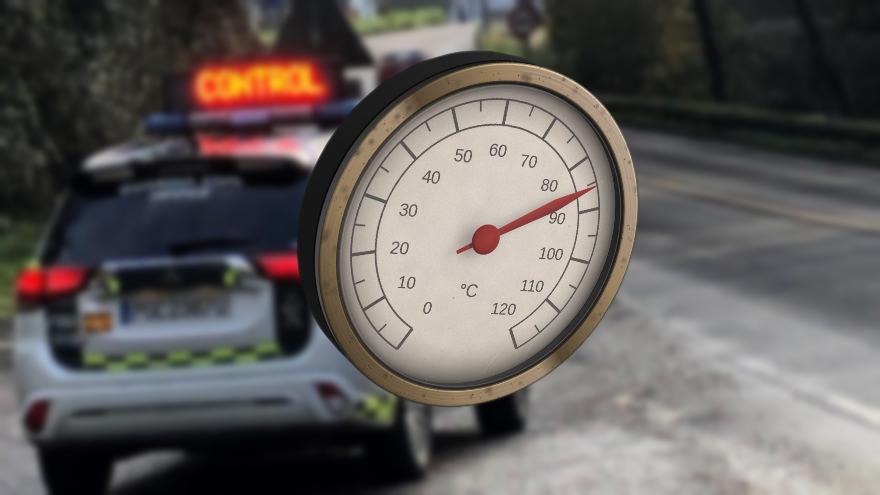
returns 85,°C
